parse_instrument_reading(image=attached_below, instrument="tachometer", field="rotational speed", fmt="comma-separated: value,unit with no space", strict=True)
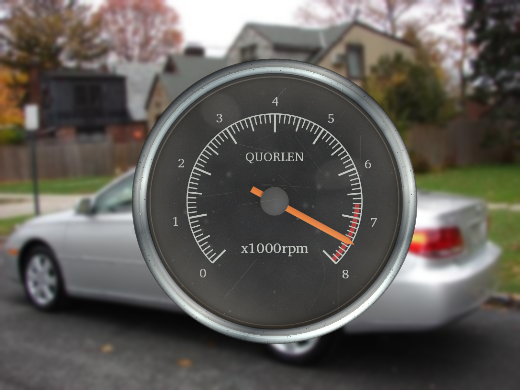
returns 7500,rpm
